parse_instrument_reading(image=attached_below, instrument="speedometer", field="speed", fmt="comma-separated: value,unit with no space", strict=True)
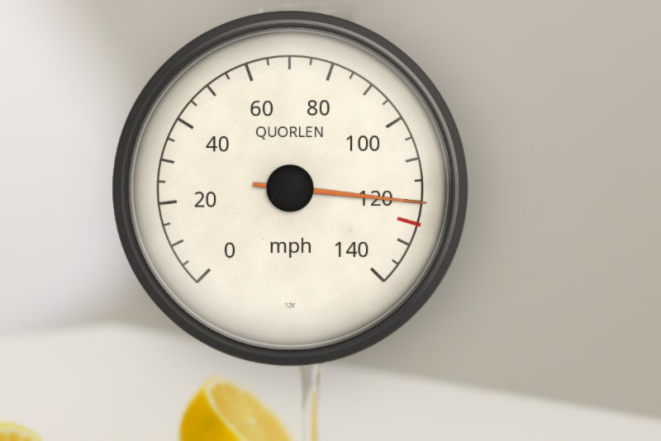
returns 120,mph
